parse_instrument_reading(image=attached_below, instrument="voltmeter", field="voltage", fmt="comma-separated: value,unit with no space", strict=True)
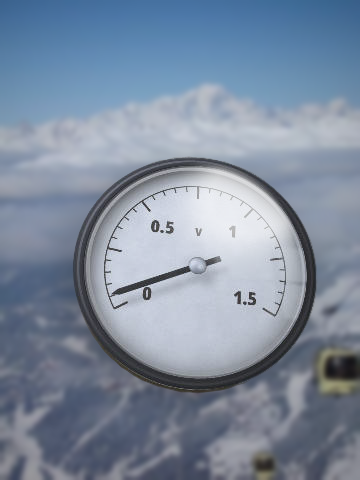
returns 0.05,V
